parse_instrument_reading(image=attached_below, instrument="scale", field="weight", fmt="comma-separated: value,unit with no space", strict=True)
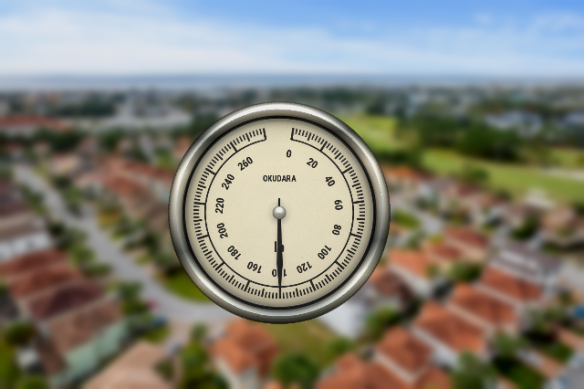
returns 140,lb
